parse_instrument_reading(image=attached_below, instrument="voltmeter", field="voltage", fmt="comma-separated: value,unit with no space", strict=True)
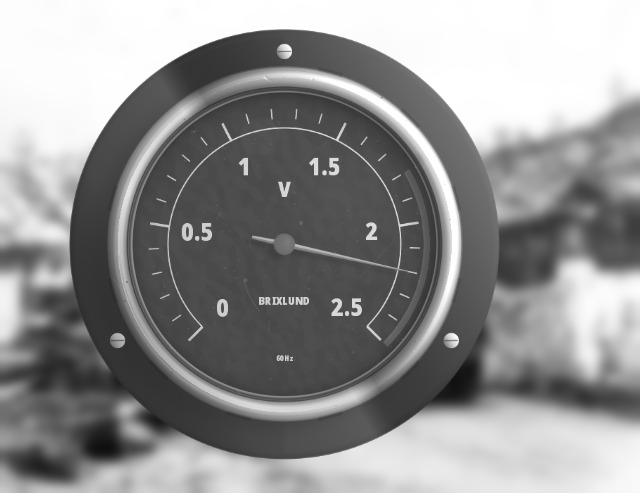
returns 2.2,V
